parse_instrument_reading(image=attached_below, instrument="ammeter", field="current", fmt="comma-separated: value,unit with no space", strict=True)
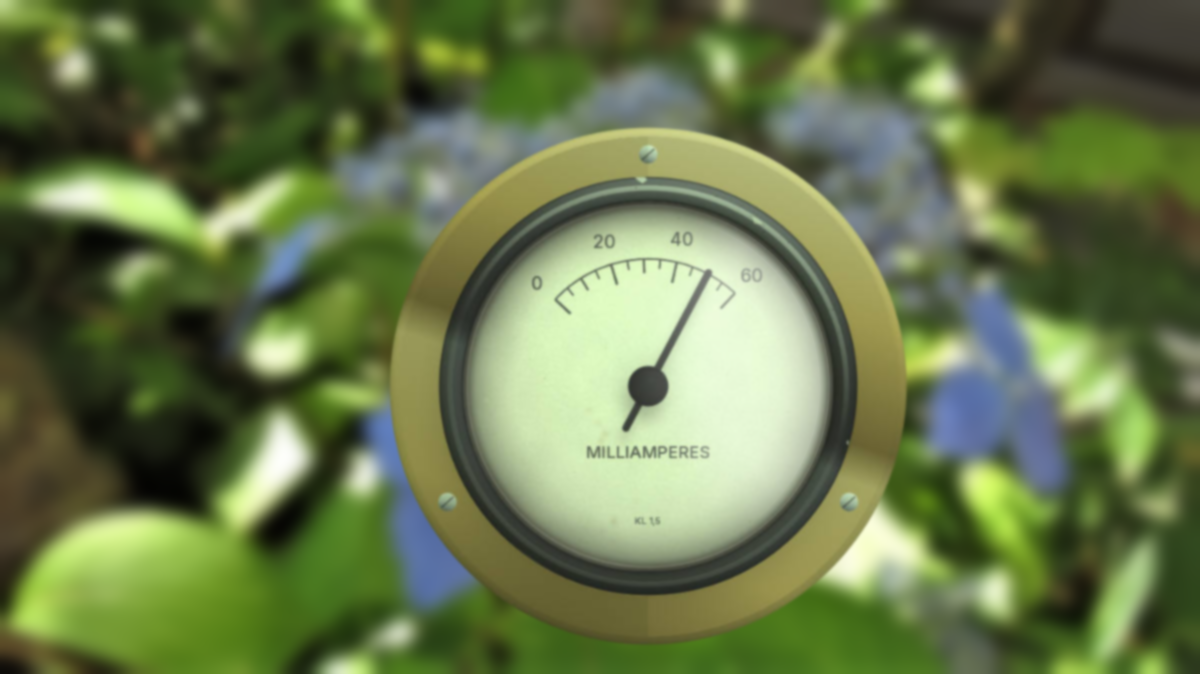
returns 50,mA
